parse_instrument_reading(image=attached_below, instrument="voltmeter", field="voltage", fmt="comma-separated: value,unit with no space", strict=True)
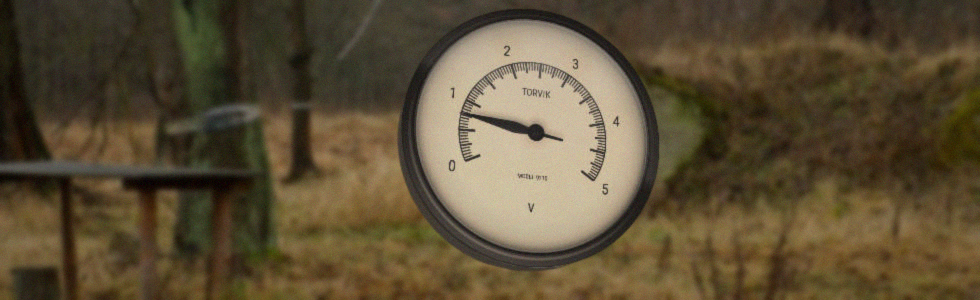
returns 0.75,V
